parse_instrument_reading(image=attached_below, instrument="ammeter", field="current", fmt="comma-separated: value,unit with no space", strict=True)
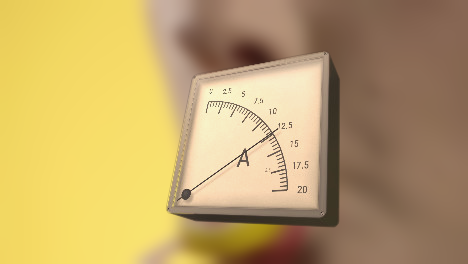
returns 12.5,A
